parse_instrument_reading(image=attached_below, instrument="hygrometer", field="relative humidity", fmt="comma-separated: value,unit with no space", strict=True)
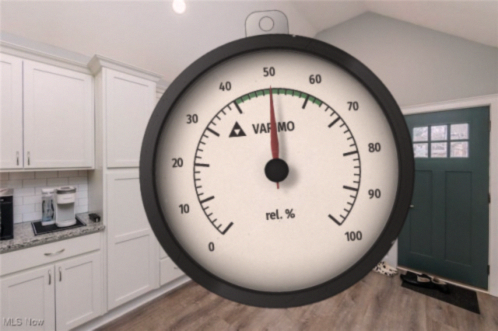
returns 50,%
